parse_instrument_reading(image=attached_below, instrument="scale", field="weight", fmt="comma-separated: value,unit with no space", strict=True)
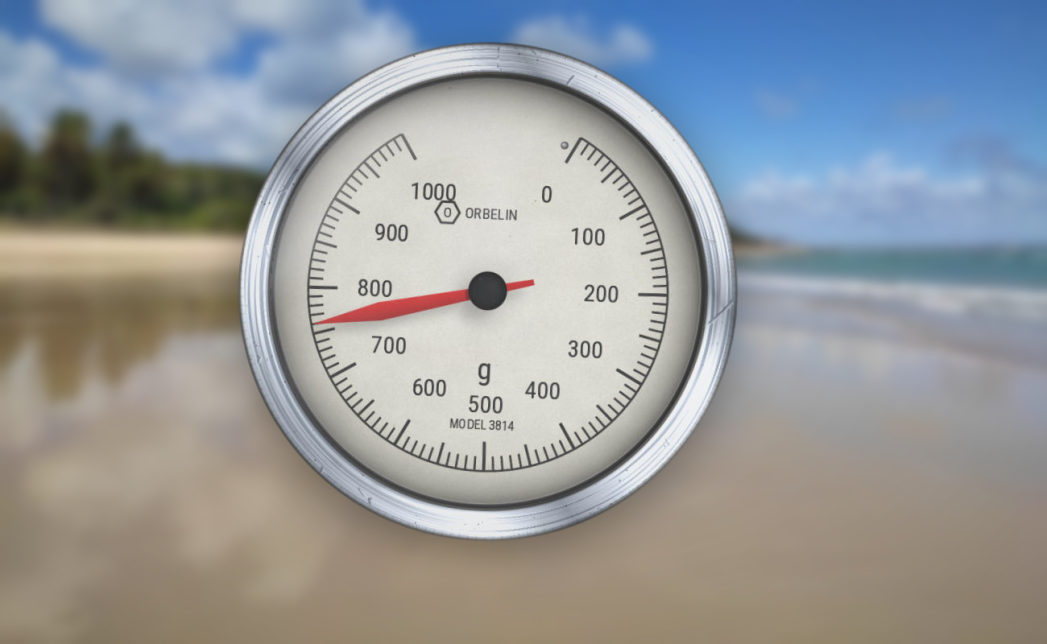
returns 760,g
